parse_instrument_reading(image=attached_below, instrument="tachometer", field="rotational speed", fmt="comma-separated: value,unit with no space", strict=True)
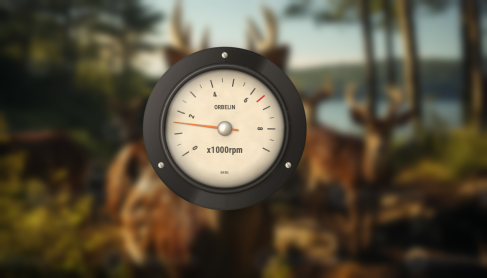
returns 1500,rpm
